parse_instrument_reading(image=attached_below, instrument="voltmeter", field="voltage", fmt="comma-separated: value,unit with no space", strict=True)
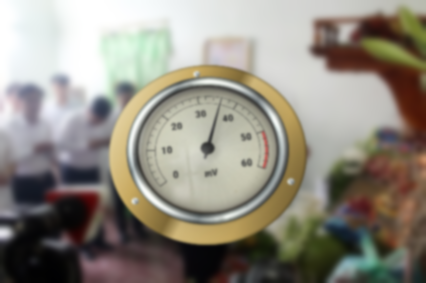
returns 36,mV
